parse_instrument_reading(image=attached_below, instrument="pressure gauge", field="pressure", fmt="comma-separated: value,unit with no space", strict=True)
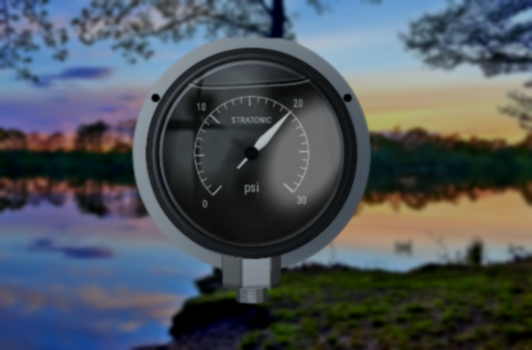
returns 20,psi
